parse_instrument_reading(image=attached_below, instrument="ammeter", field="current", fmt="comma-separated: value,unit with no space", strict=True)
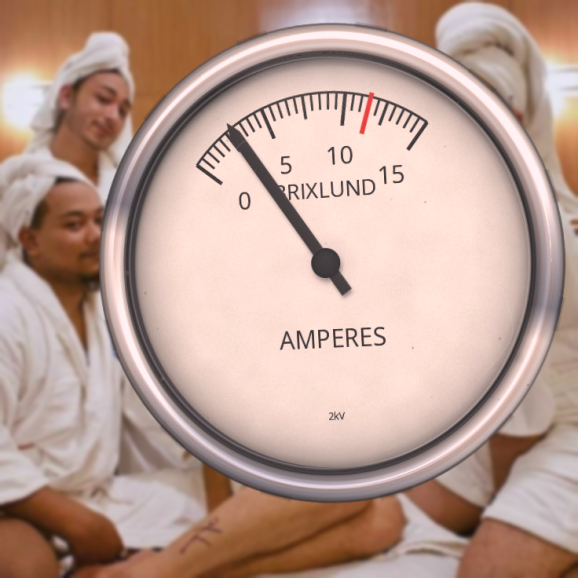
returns 3,A
